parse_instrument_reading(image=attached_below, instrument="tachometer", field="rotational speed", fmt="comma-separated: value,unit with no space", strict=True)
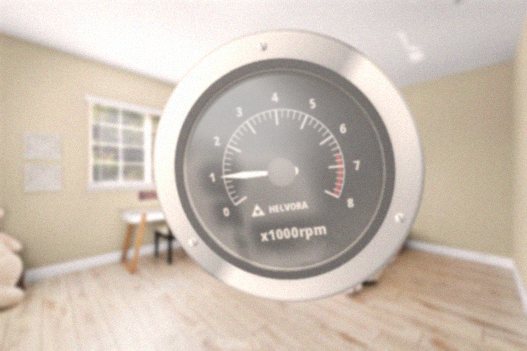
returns 1000,rpm
